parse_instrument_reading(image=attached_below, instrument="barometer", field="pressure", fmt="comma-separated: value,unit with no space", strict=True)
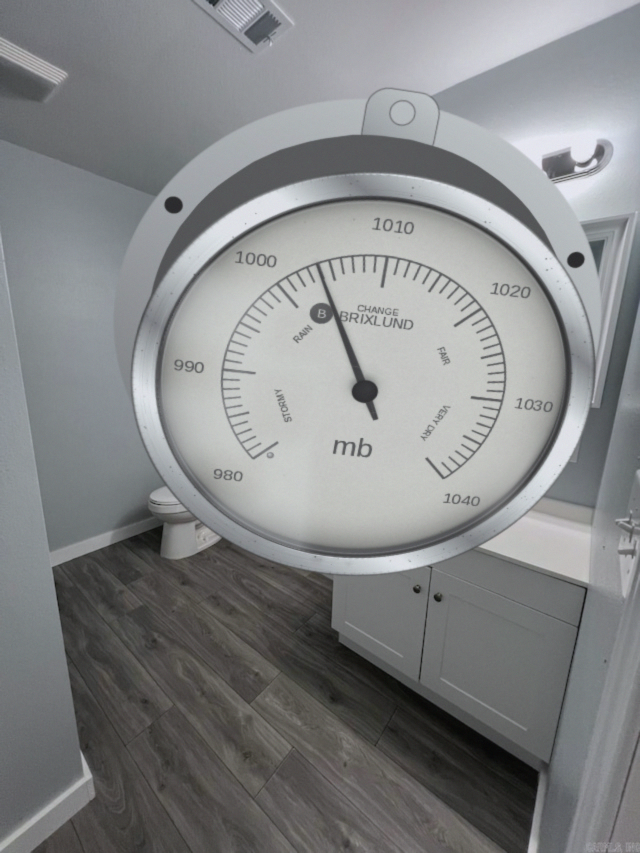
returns 1004,mbar
